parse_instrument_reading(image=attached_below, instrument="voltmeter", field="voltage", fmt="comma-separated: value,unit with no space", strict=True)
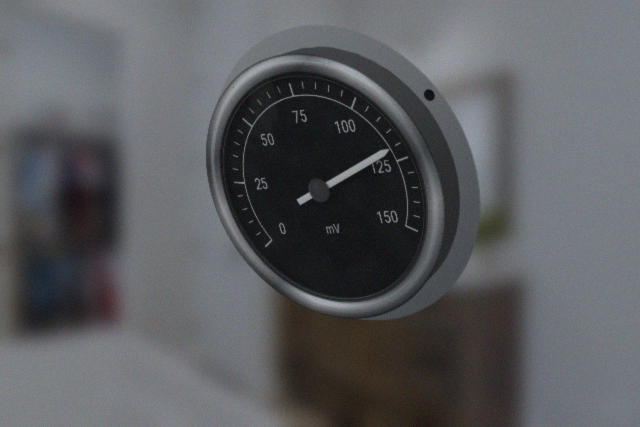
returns 120,mV
